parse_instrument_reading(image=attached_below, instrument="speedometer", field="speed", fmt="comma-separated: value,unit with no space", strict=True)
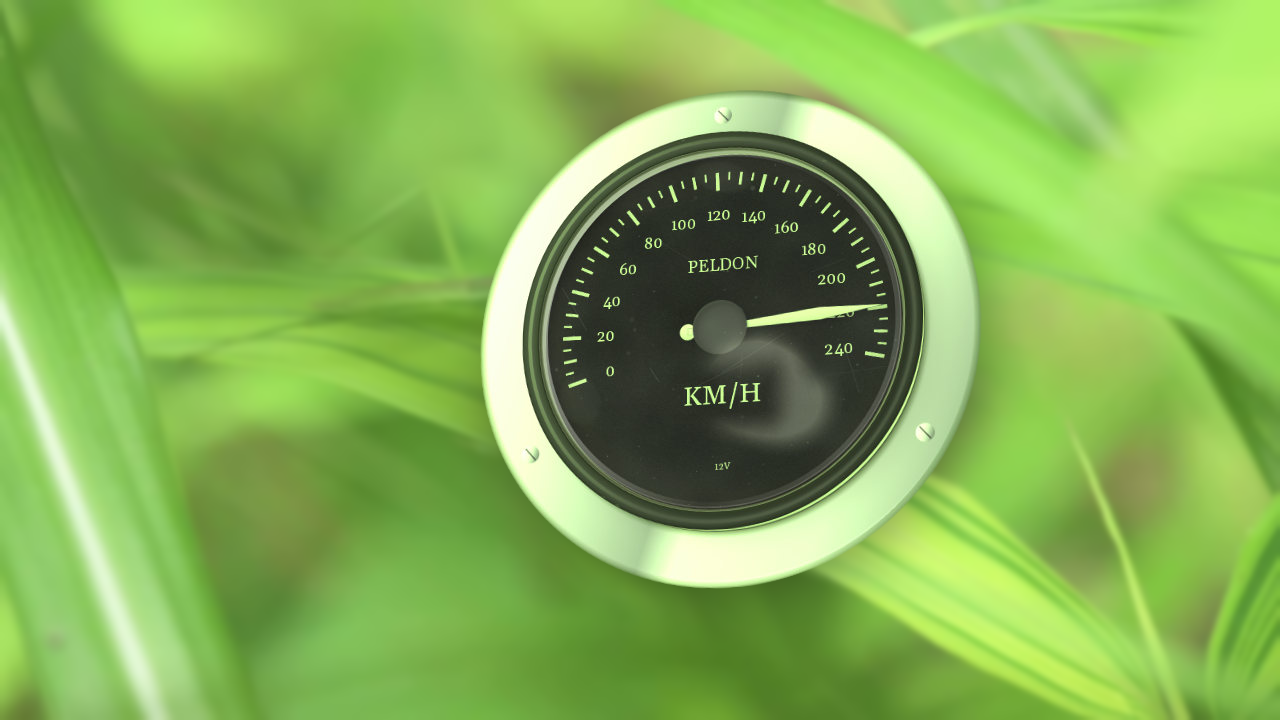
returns 220,km/h
